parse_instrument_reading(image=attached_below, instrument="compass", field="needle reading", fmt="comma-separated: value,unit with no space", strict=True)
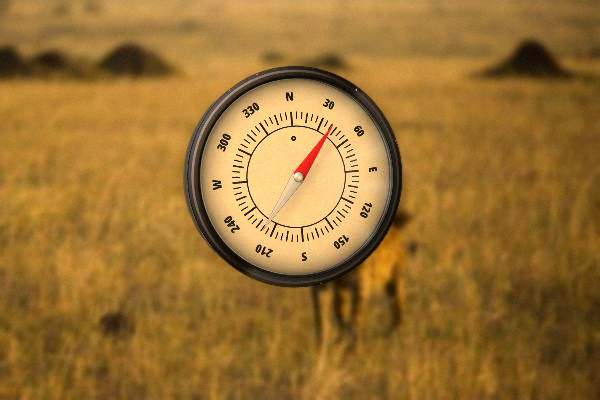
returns 40,°
